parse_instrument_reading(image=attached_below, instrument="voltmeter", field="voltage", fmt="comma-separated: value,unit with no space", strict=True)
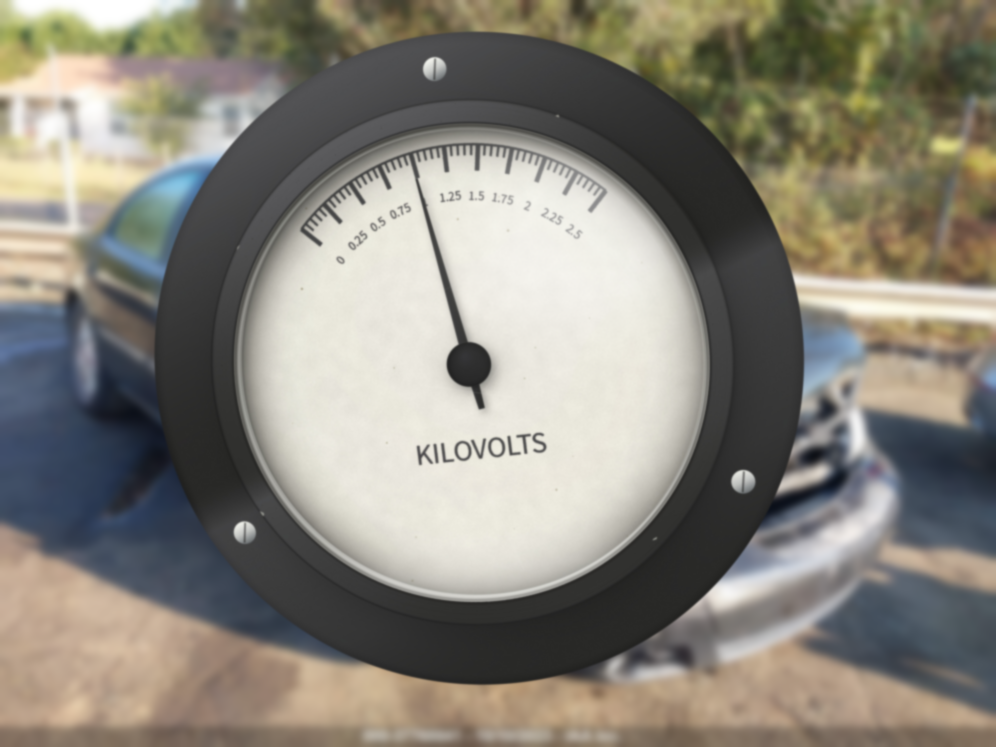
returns 1,kV
